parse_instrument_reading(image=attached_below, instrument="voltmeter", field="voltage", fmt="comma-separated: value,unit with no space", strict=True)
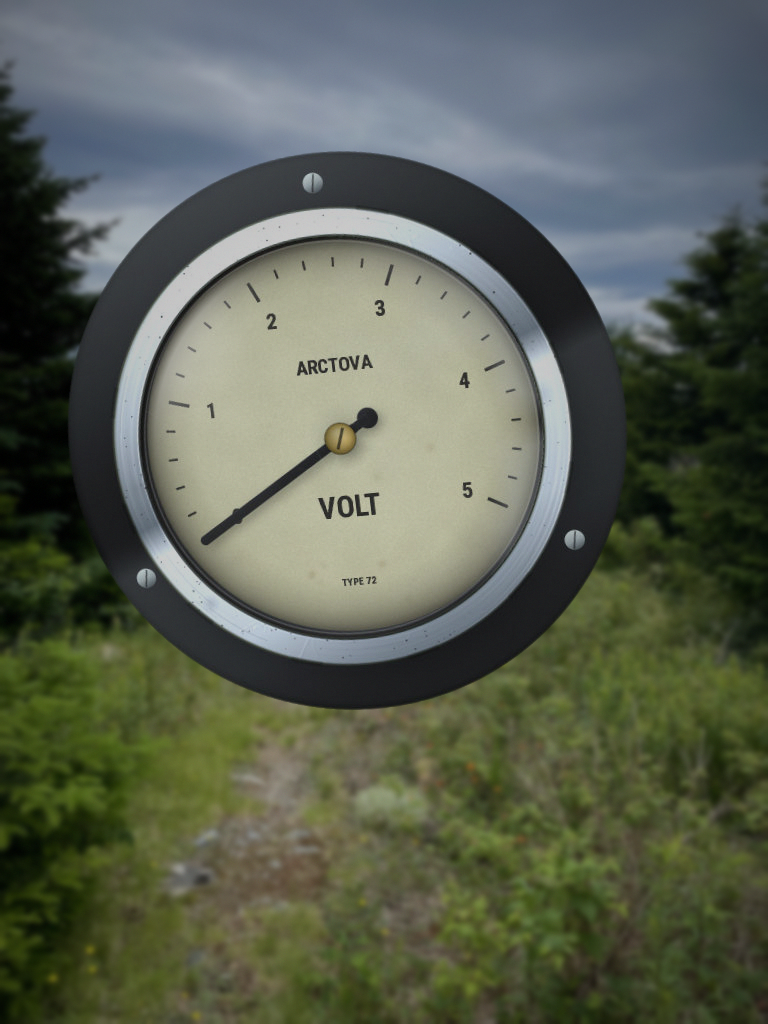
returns 0,V
